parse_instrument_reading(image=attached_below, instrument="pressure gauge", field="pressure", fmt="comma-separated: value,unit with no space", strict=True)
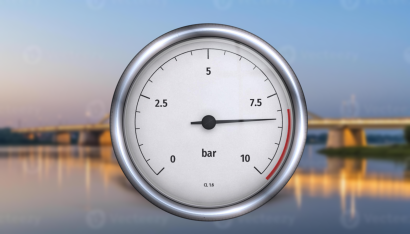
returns 8.25,bar
